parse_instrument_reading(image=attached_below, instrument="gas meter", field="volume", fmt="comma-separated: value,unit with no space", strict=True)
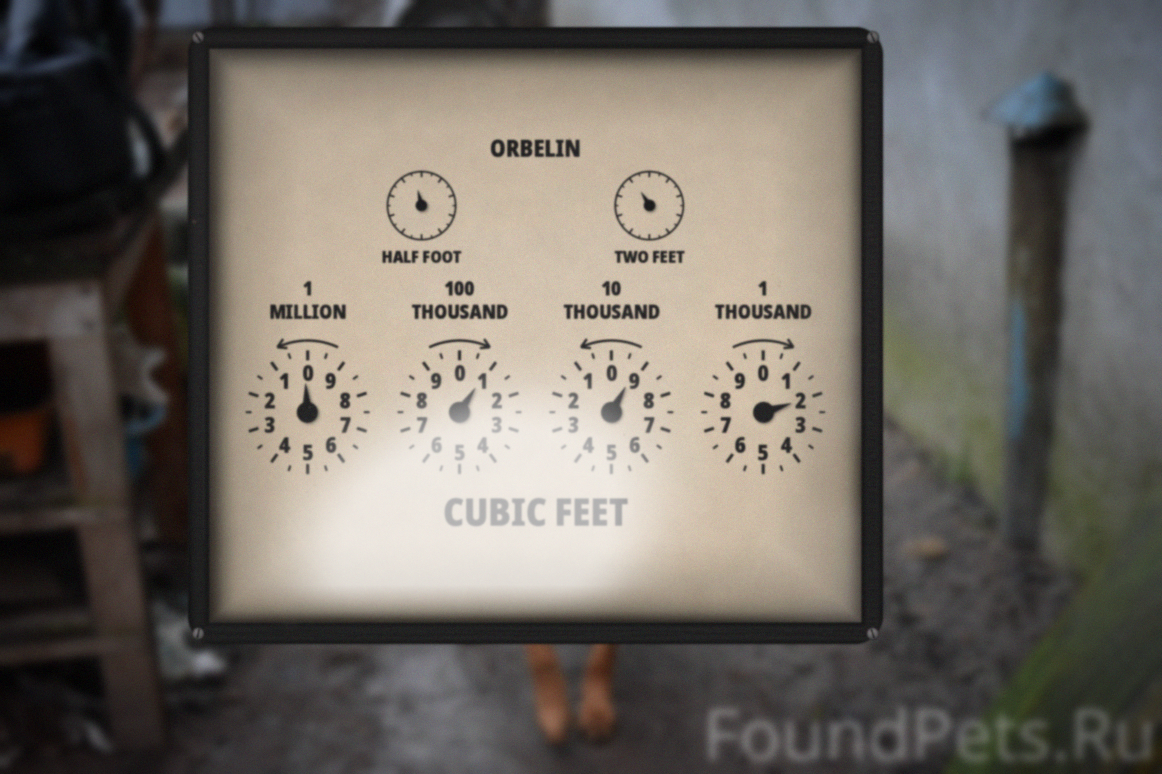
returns 9200,ft³
